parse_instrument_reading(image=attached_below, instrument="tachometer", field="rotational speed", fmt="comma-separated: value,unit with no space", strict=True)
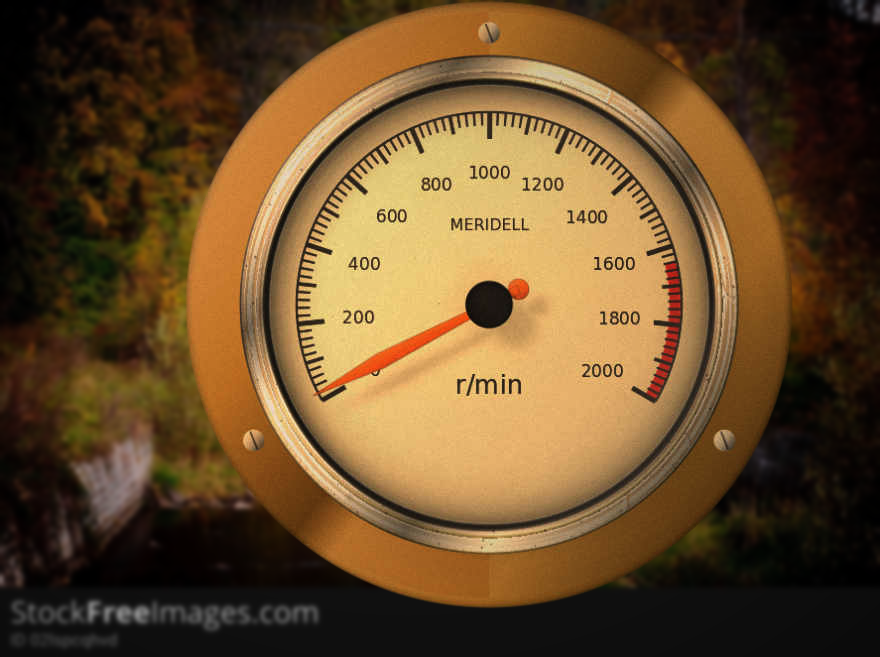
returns 20,rpm
